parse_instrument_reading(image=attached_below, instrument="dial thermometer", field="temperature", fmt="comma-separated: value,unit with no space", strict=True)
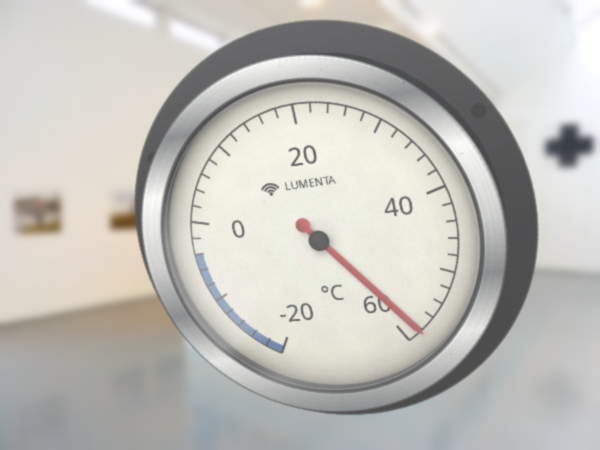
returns 58,°C
